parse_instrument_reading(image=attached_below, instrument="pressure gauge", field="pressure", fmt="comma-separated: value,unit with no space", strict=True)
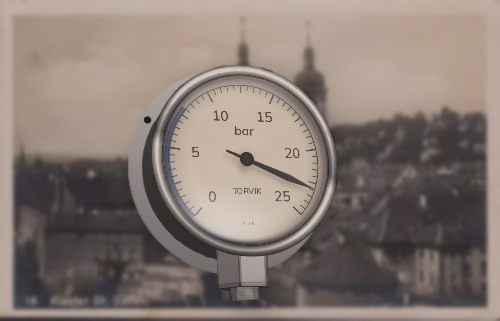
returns 23,bar
